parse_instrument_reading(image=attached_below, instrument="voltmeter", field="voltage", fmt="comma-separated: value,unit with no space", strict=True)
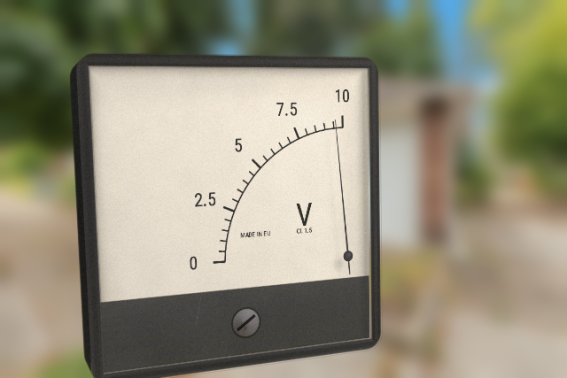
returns 9.5,V
